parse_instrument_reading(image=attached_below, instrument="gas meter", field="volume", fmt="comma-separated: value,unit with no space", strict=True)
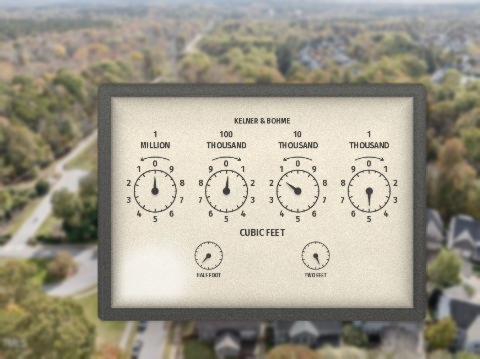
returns 1500,ft³
